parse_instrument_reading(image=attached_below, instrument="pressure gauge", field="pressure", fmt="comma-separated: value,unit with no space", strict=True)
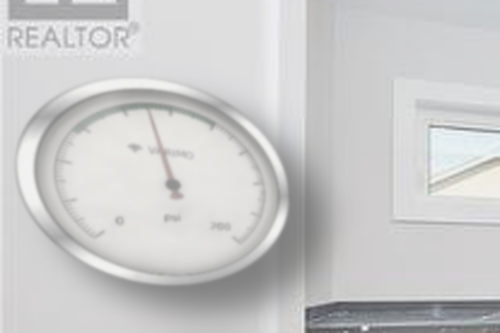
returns 90,psi
